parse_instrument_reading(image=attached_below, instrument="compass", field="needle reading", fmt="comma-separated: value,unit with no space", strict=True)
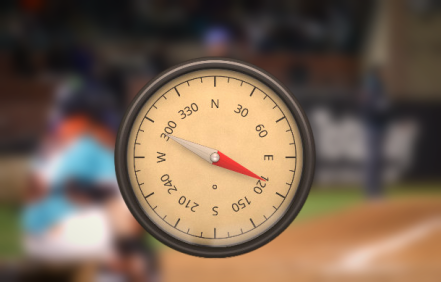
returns 115,°
